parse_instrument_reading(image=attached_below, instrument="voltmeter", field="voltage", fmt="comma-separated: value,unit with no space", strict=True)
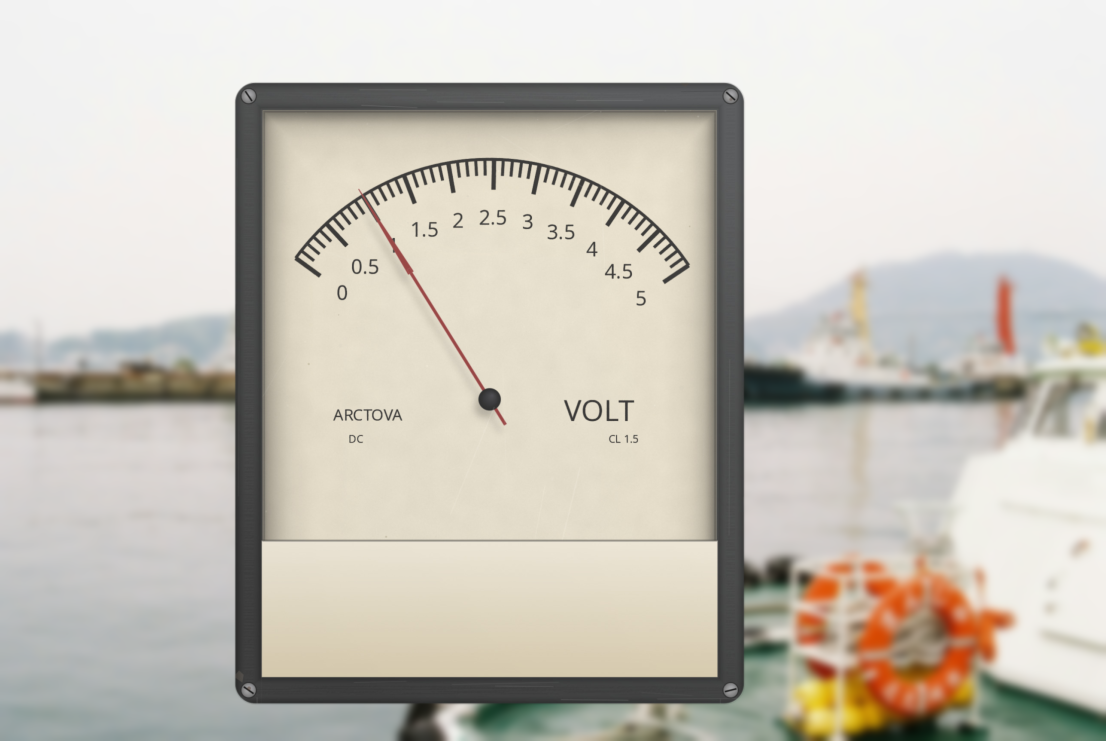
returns 1,V
